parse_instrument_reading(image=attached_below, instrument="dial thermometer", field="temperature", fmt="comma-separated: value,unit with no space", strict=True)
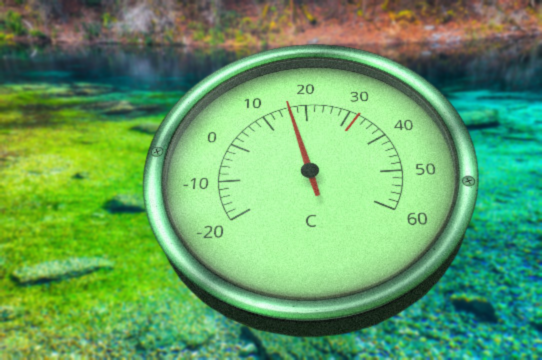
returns 16,°C
